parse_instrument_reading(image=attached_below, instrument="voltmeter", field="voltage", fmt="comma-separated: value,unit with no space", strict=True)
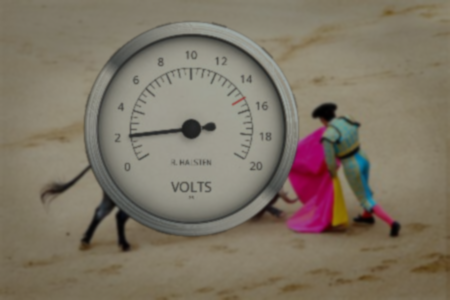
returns 2,V
